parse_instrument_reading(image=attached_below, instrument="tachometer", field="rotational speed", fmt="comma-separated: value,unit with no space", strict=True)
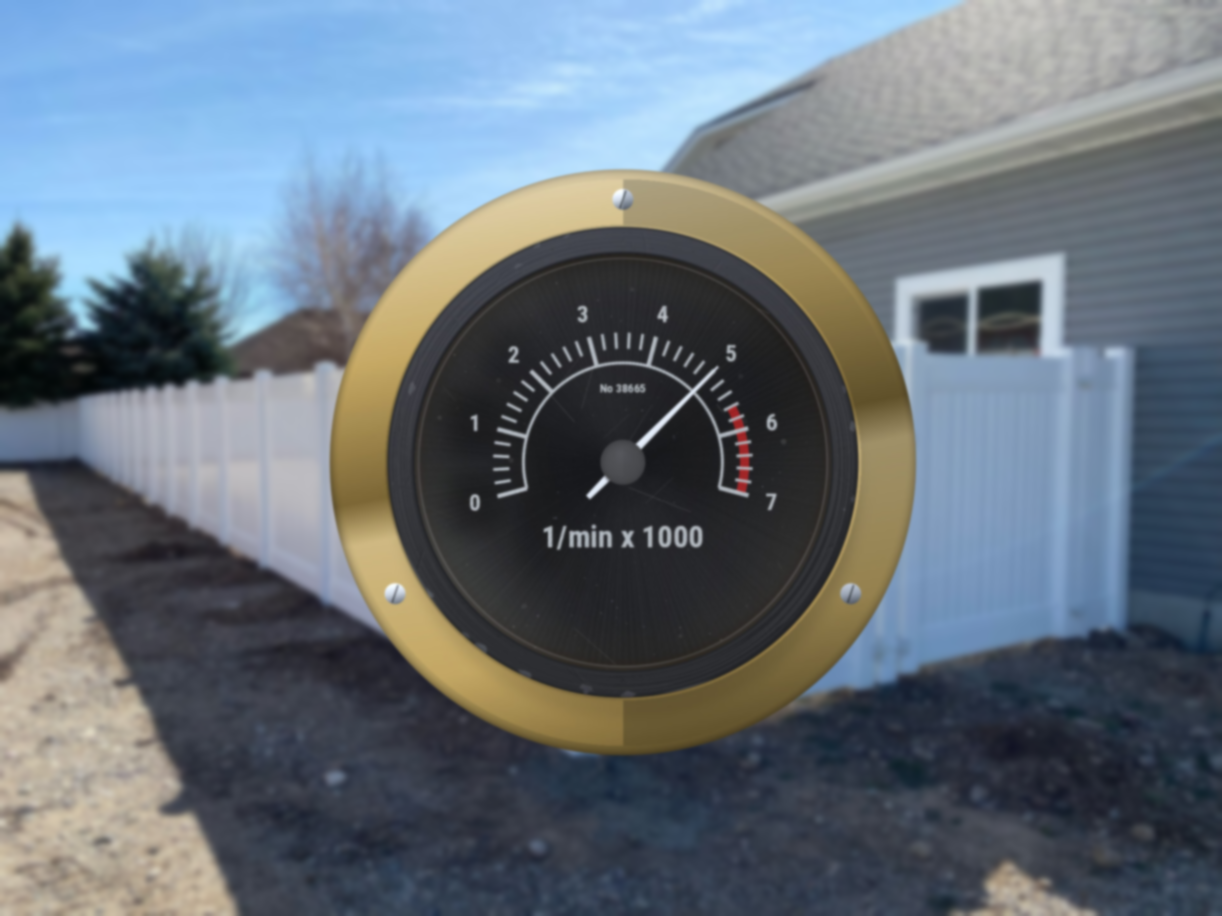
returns 5000,rpm
